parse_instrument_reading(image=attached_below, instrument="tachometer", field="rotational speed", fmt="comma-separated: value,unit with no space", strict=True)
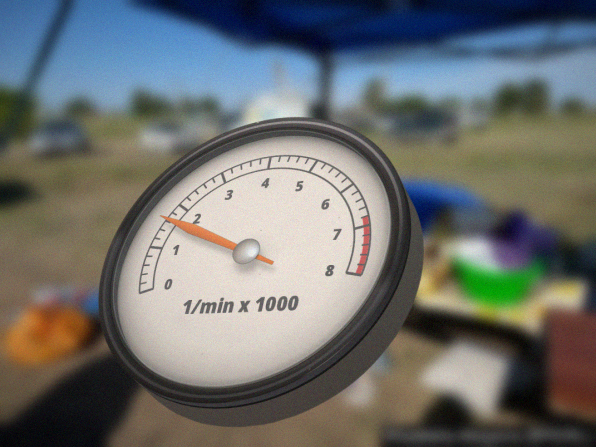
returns 1600,rpm
